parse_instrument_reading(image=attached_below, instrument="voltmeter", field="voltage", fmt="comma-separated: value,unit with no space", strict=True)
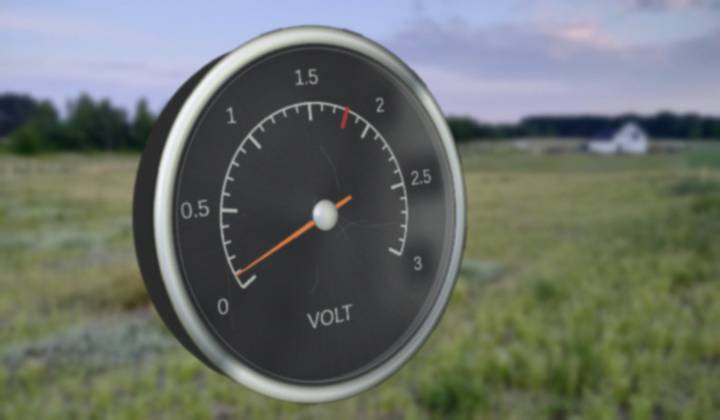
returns 0.1,V
